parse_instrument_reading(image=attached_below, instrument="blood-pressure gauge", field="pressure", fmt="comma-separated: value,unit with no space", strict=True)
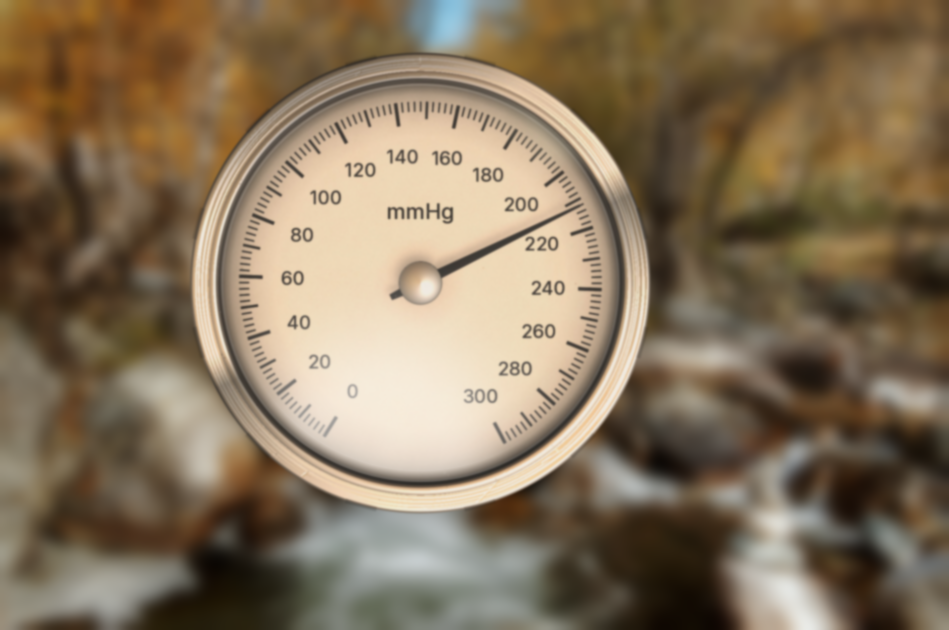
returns 212,mmHg
